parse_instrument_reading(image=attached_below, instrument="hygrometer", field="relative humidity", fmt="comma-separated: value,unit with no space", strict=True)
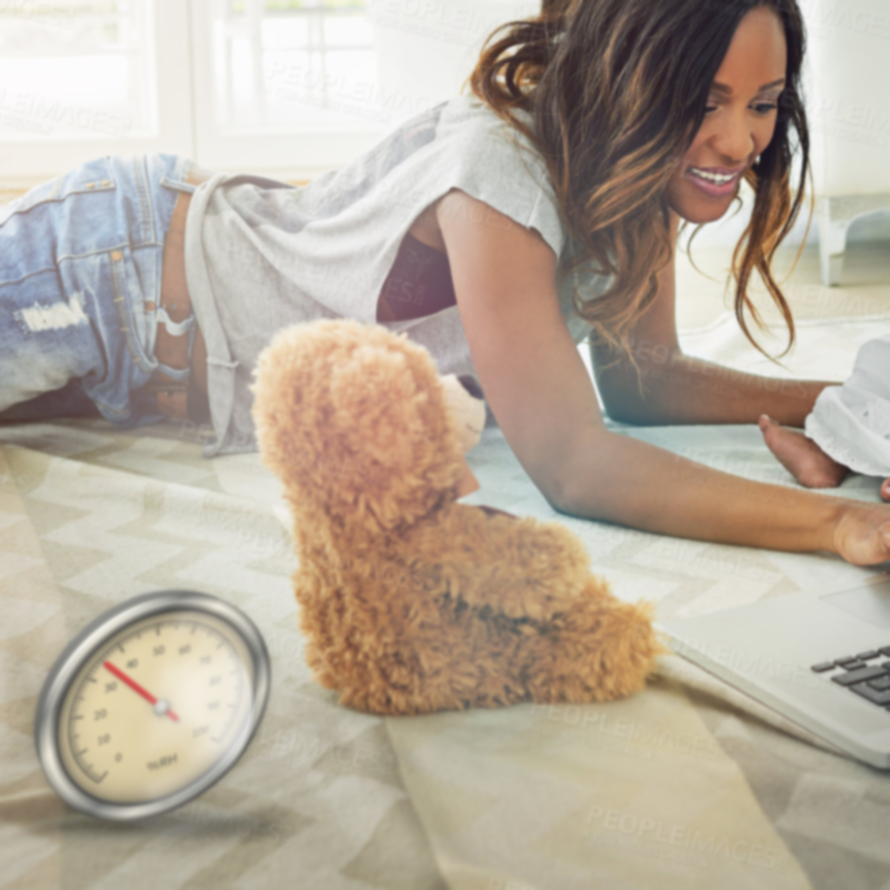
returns 35,%
